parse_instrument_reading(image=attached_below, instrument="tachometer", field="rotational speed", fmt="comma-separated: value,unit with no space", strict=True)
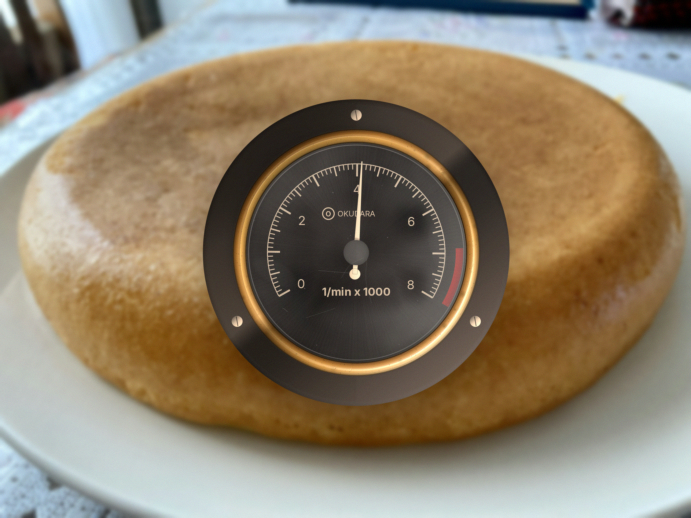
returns 4100,rpm
